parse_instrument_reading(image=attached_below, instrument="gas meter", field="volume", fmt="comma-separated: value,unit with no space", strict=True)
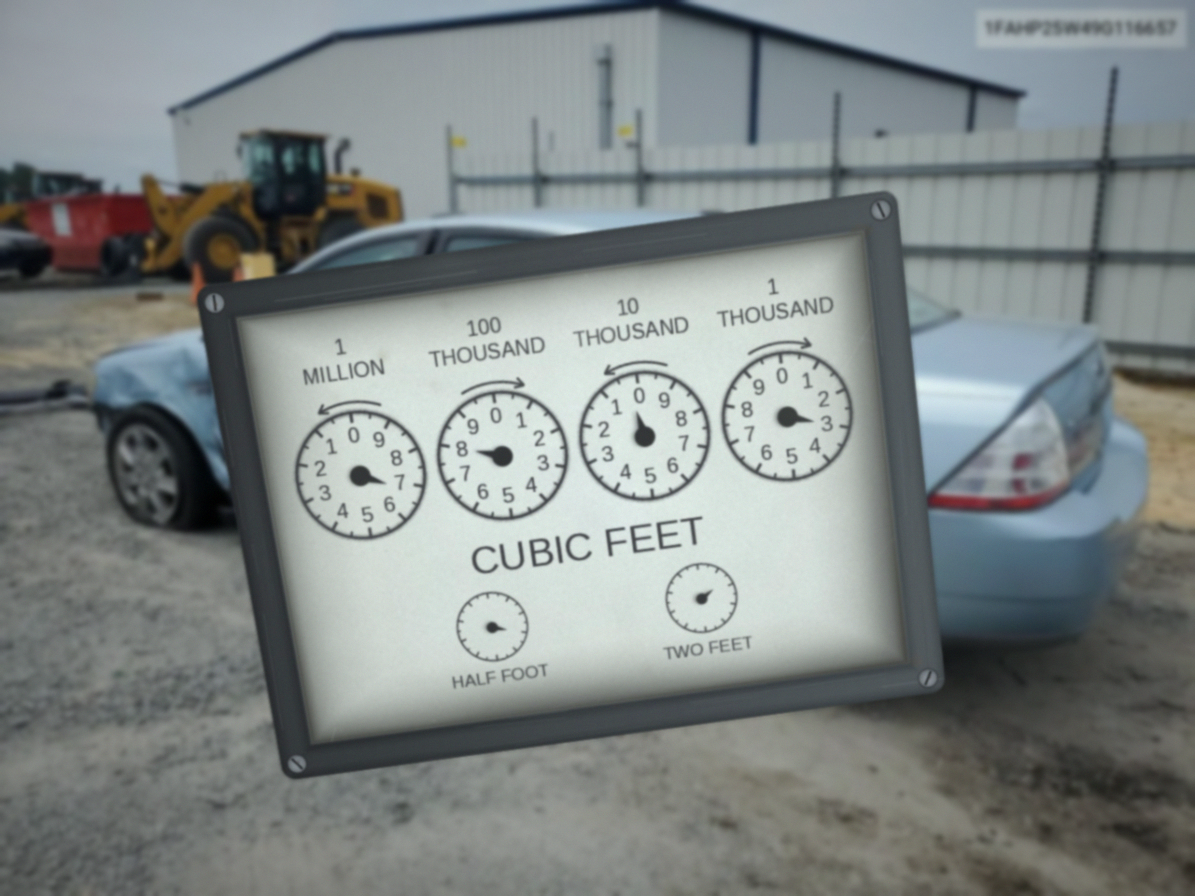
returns 680300,ft³
